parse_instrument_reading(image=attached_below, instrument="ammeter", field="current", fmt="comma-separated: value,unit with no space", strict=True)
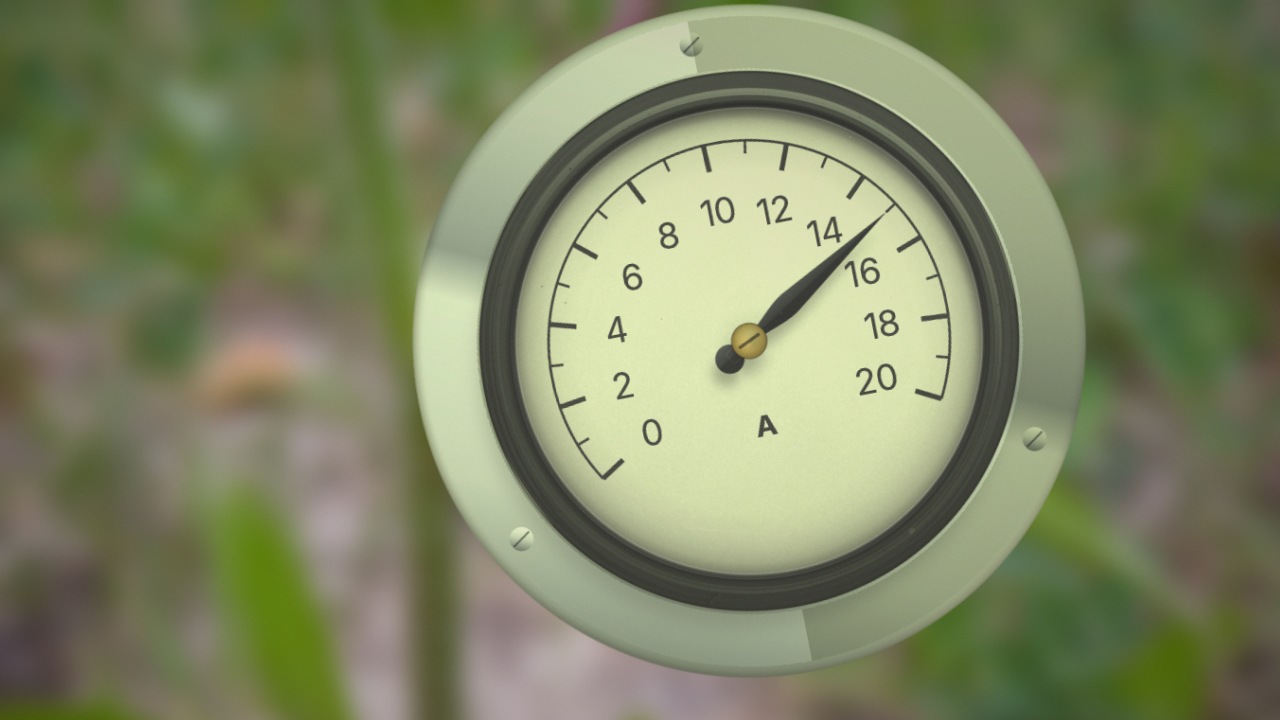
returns 15,A
